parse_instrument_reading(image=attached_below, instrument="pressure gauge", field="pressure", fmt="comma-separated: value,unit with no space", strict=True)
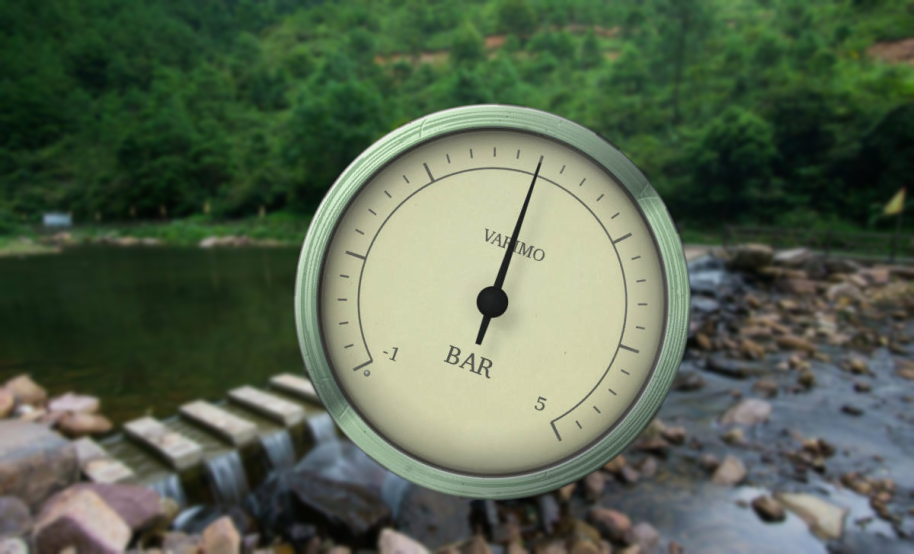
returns 2,bar
